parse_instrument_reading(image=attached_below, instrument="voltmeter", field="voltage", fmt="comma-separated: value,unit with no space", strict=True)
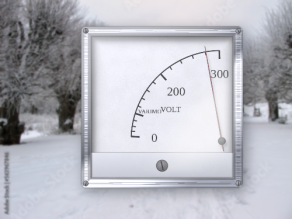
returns 280,V
